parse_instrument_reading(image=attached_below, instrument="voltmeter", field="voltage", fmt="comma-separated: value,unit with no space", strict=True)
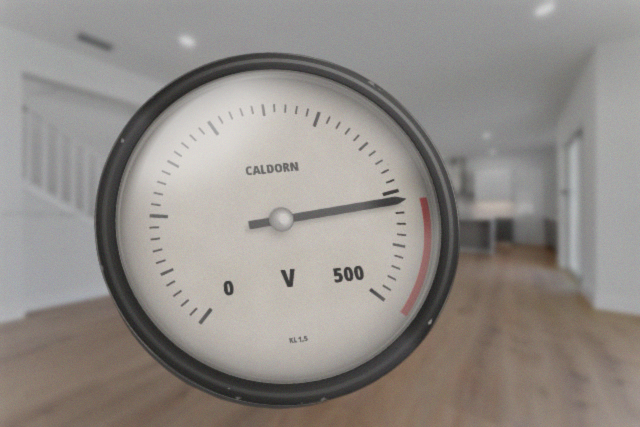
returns 410,V
